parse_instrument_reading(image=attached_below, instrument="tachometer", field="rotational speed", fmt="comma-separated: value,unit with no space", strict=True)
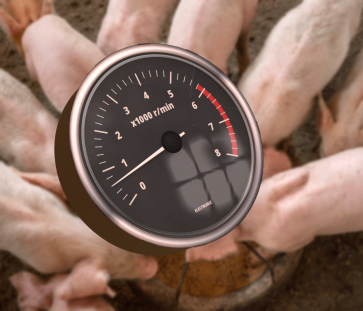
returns 600,rpm
